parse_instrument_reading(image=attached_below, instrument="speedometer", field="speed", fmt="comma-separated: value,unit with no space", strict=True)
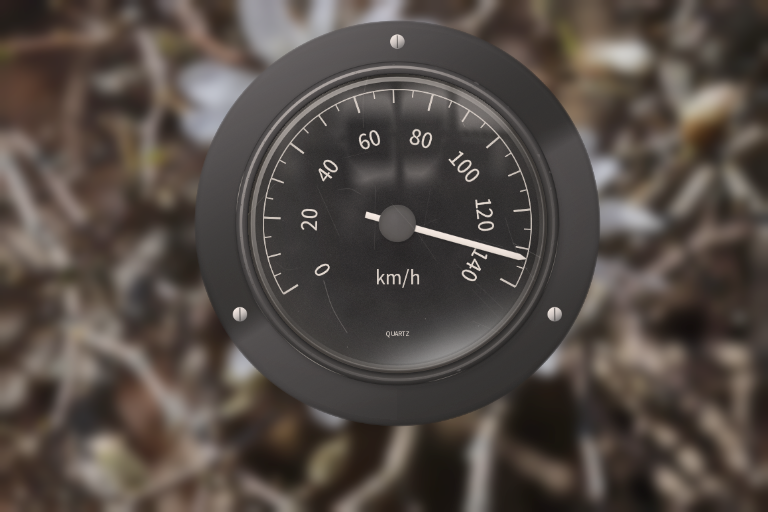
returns 132.5,km/h
